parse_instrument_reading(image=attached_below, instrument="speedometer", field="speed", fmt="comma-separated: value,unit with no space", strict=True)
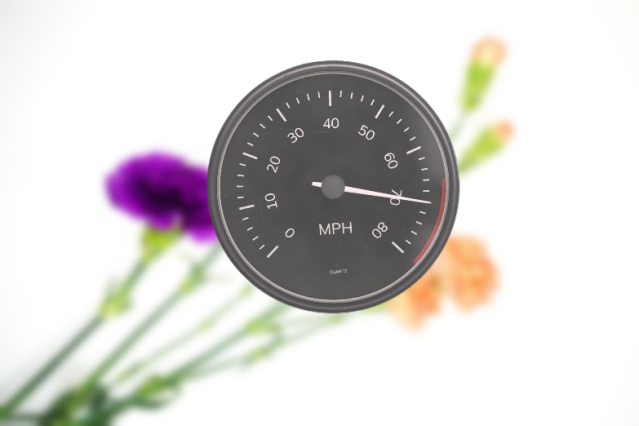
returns 70,mph
